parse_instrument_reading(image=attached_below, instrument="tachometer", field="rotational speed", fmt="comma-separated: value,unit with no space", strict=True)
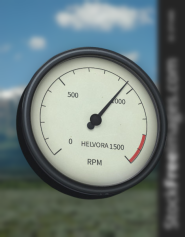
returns 950,rpm
